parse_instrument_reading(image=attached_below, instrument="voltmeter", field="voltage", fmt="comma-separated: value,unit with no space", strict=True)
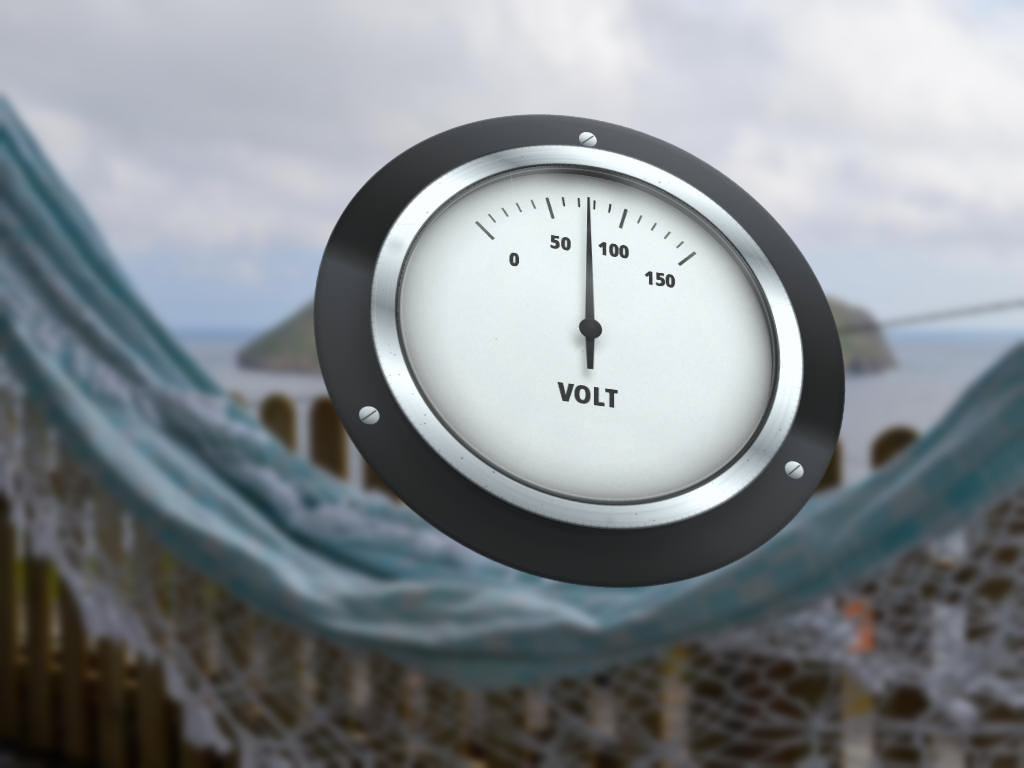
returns 75,V
